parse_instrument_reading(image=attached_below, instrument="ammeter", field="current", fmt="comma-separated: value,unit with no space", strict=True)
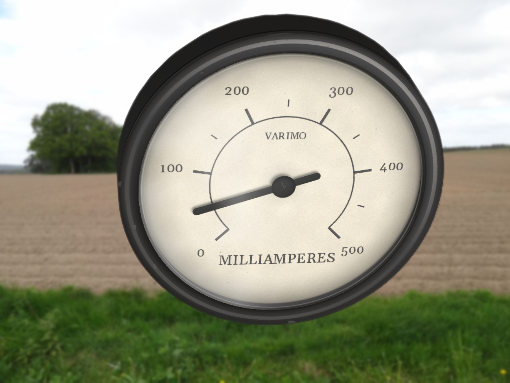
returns 50,mA
